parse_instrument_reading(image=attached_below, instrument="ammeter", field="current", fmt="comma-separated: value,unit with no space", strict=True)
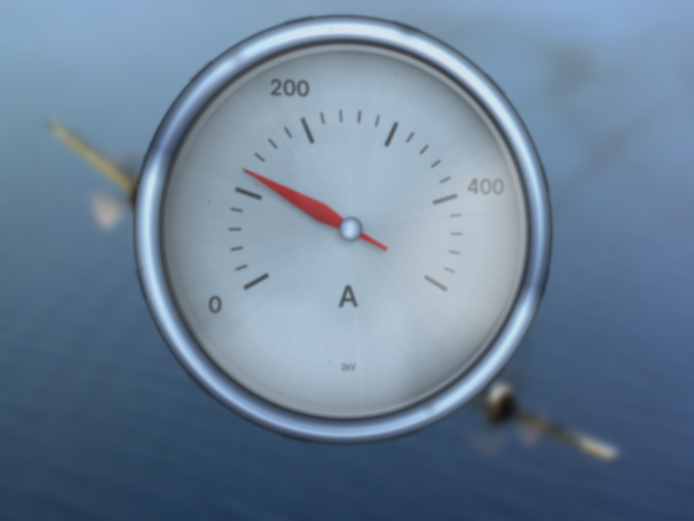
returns 120,A
